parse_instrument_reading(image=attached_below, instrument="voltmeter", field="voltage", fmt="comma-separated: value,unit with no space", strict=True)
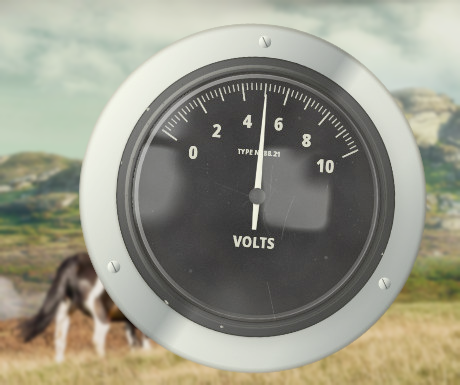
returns 5,V
